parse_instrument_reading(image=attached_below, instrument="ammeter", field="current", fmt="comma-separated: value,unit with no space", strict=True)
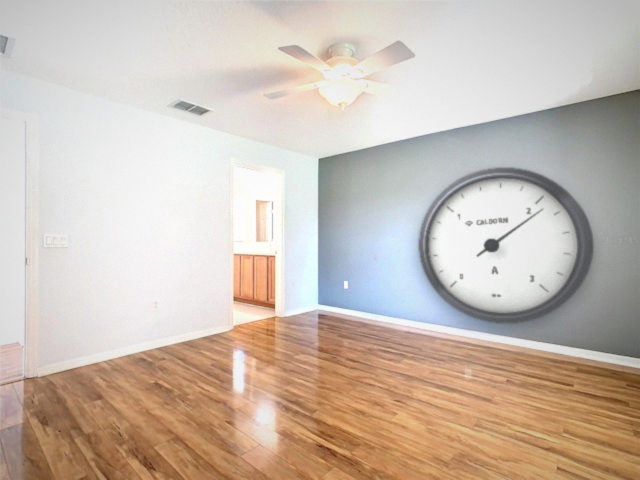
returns 2.1,A
